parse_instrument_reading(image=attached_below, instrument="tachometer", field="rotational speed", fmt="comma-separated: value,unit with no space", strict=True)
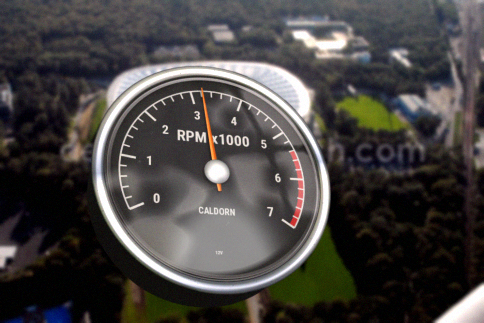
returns 3200,rpm
